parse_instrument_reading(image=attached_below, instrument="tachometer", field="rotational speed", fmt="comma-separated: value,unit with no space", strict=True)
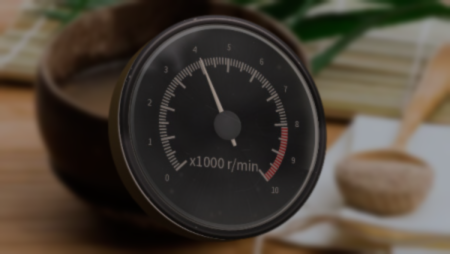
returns 4000,rpm
